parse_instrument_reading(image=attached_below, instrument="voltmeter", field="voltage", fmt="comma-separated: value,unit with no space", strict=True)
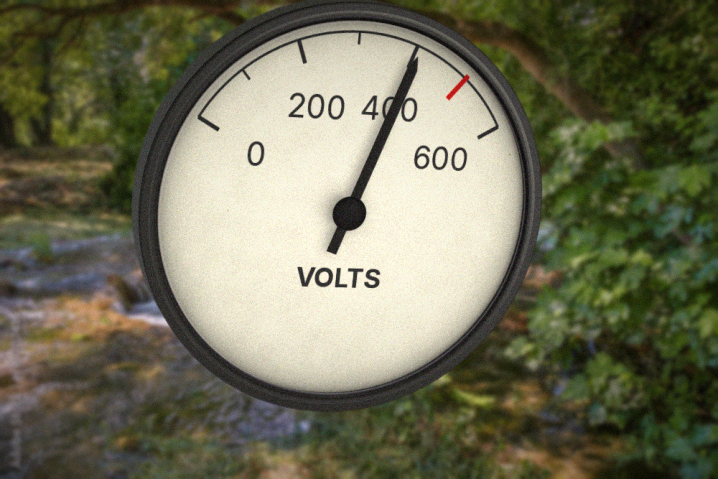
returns 400,V
